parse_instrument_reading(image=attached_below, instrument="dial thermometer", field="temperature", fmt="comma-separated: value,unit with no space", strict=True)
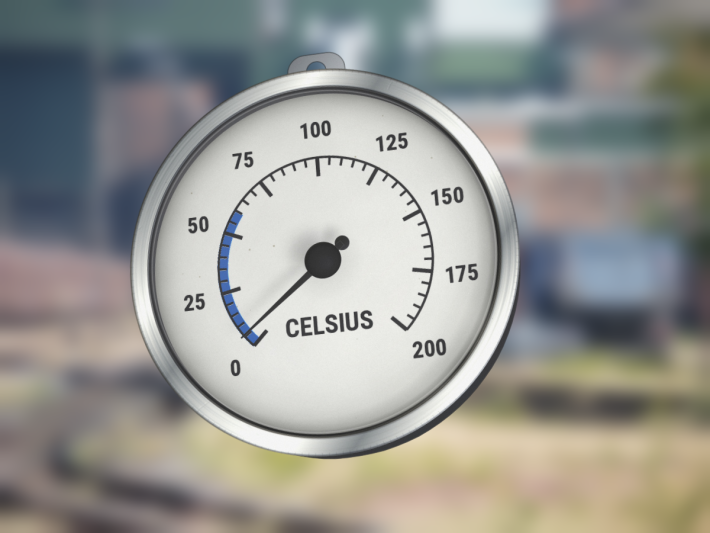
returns 5,°C
